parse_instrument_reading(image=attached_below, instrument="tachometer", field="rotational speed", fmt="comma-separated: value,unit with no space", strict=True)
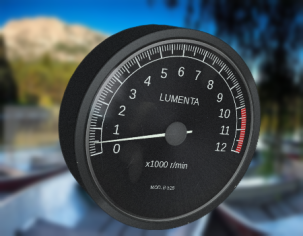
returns 500,rpm
